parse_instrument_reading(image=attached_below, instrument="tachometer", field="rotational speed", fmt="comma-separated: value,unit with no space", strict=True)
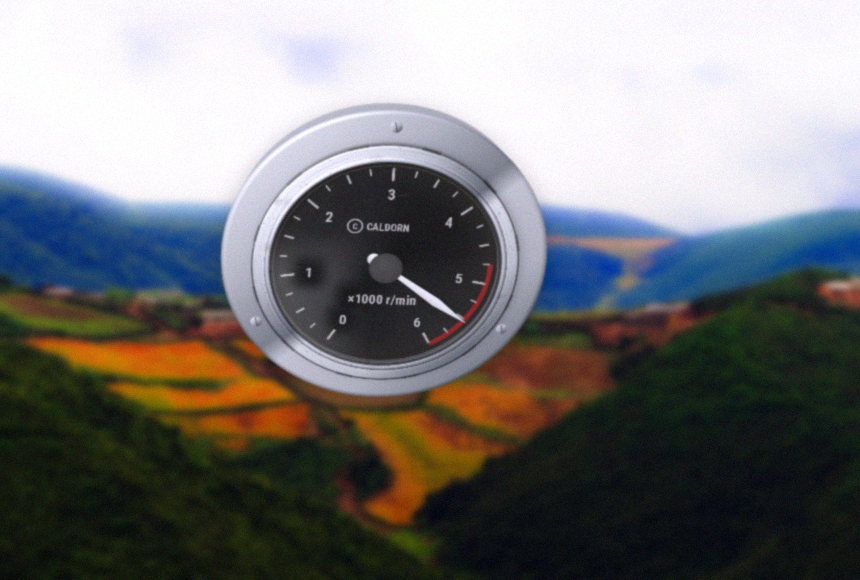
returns 5500,rpm
